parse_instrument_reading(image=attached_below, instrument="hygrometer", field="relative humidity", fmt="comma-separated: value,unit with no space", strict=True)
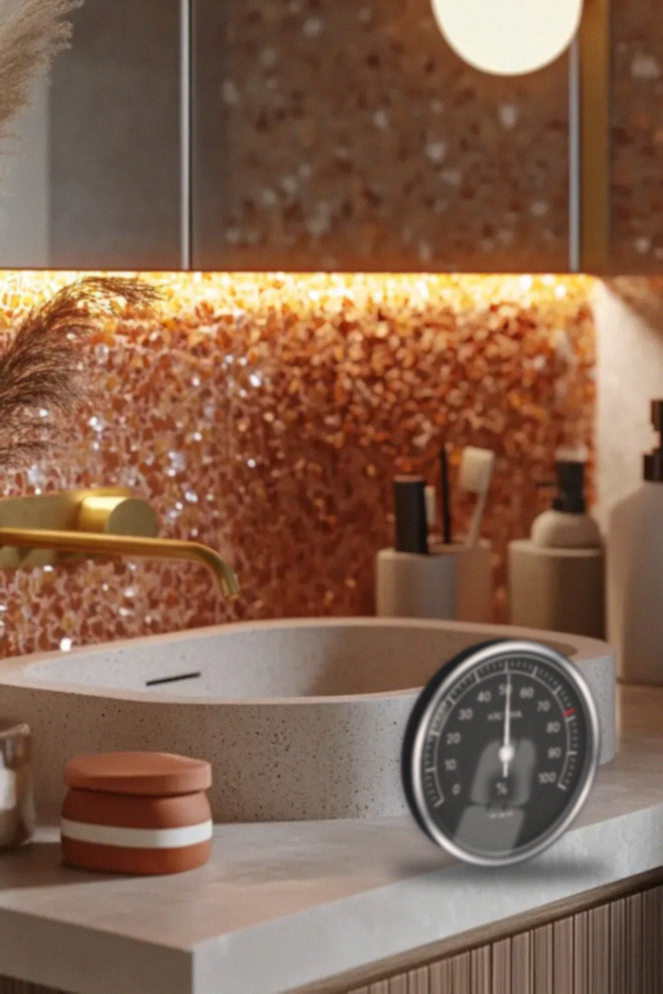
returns 50,%
